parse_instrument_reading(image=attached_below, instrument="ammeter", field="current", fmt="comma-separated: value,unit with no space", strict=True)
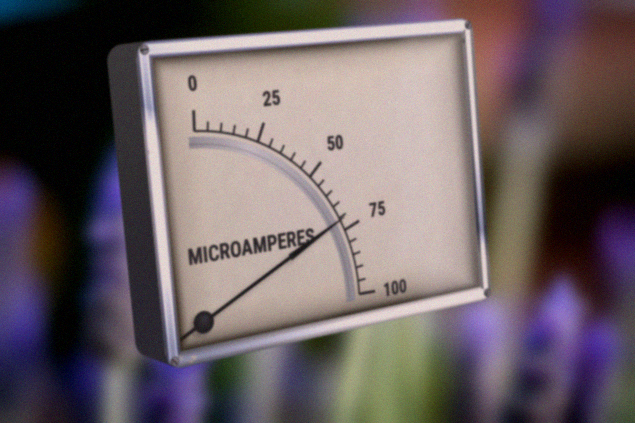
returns 70,µA
